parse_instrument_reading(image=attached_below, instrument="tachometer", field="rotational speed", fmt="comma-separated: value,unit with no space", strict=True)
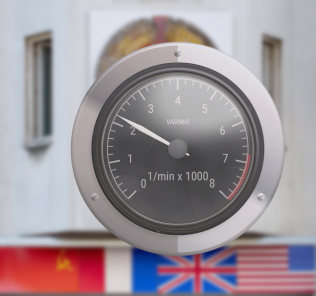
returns 2200,rpm
